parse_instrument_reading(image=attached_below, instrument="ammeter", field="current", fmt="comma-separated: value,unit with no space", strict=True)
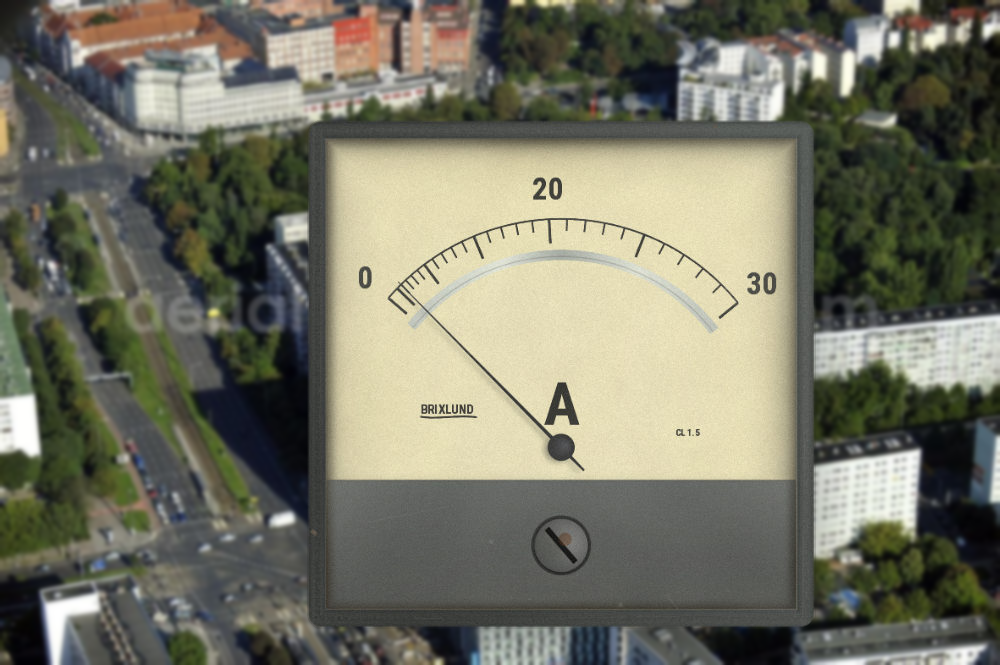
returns 6,A
